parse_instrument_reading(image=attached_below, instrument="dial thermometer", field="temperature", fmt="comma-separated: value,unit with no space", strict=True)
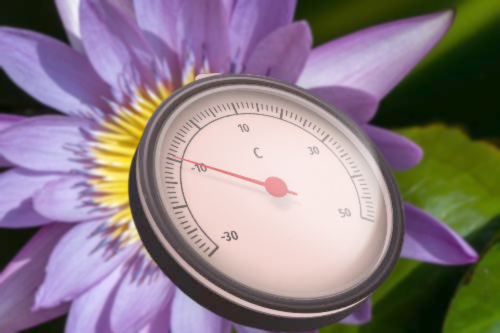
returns -10,°C
